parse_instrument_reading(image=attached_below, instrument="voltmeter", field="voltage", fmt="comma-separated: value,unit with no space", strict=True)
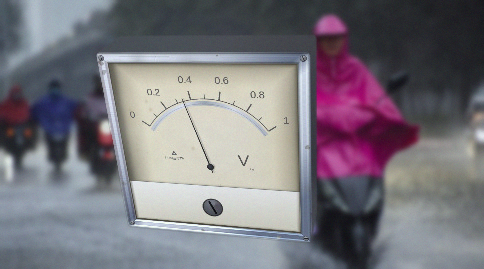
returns 0.35,V
